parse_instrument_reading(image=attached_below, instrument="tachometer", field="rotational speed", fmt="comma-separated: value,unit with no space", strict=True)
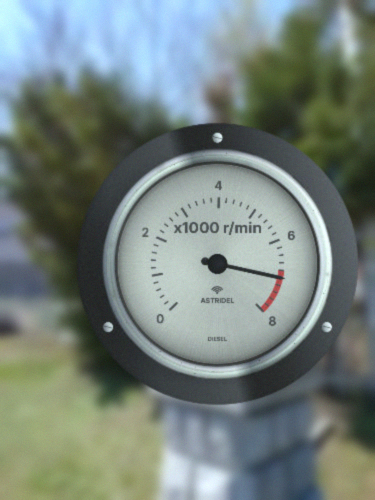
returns 7000,rpm
